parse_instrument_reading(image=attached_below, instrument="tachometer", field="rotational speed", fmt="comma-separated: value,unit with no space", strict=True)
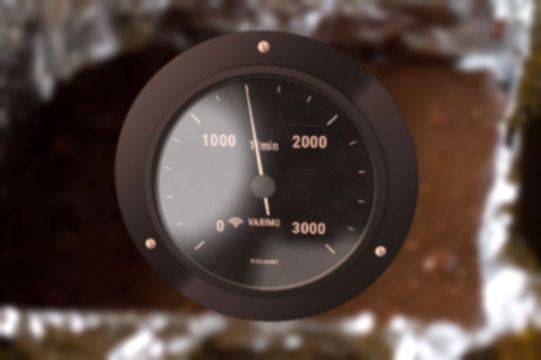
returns 1400,rpm
